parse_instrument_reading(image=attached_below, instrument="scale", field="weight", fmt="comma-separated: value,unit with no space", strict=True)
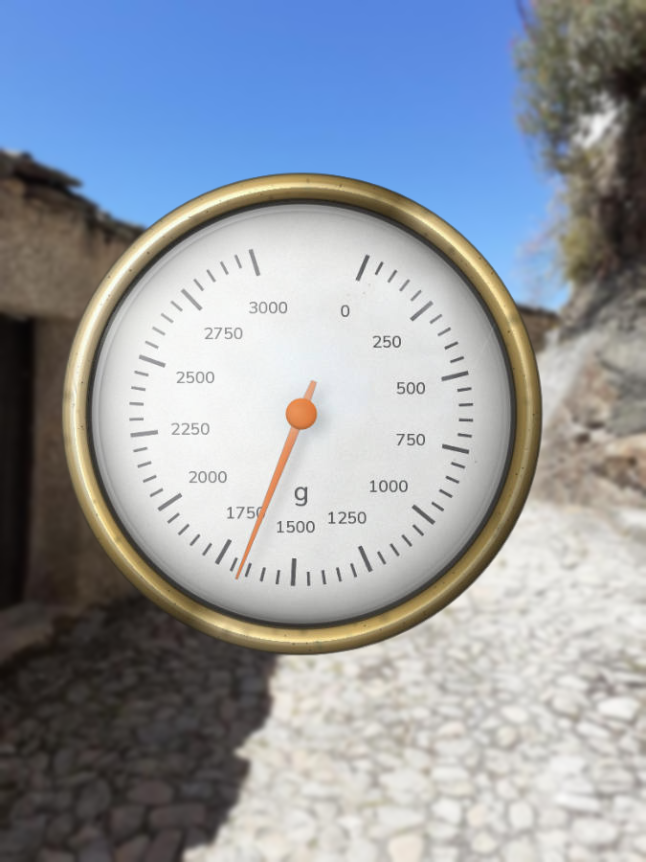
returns 1675,g
